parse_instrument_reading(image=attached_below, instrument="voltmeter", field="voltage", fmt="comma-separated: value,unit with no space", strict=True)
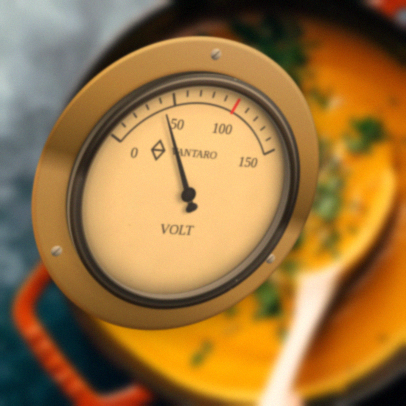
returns 40,V
